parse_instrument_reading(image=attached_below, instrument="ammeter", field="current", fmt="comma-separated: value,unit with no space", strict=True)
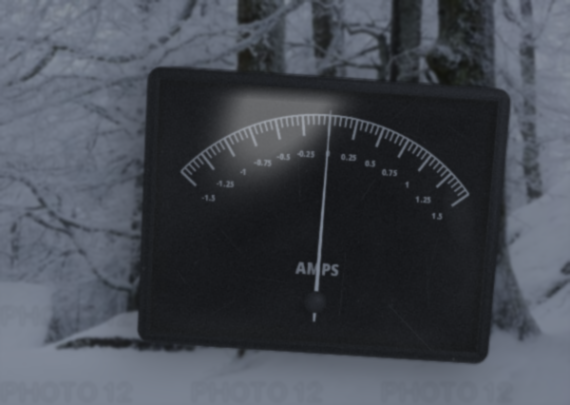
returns 0,A
